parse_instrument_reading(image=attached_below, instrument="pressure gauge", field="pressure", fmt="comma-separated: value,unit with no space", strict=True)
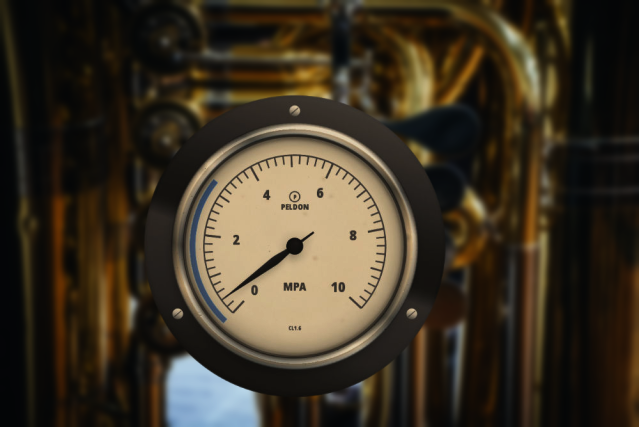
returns 0.4,MPa
